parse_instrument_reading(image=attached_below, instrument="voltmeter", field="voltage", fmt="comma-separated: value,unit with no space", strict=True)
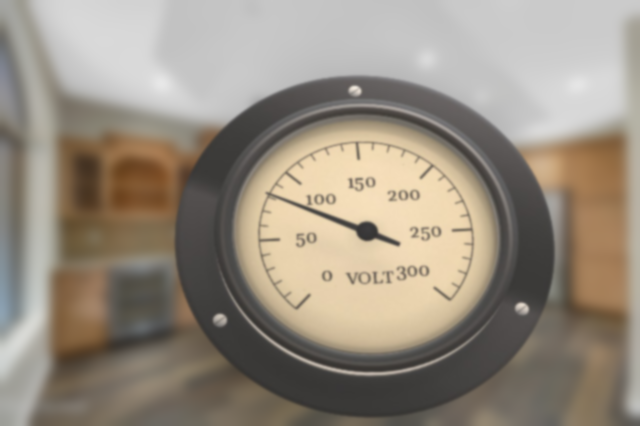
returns 80,V
